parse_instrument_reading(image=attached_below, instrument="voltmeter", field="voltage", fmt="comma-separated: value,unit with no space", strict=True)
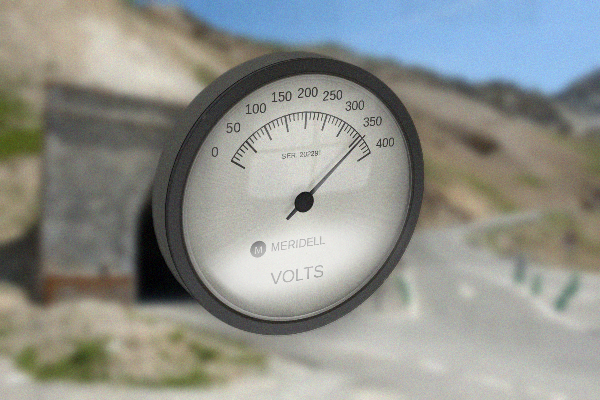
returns 350,V
